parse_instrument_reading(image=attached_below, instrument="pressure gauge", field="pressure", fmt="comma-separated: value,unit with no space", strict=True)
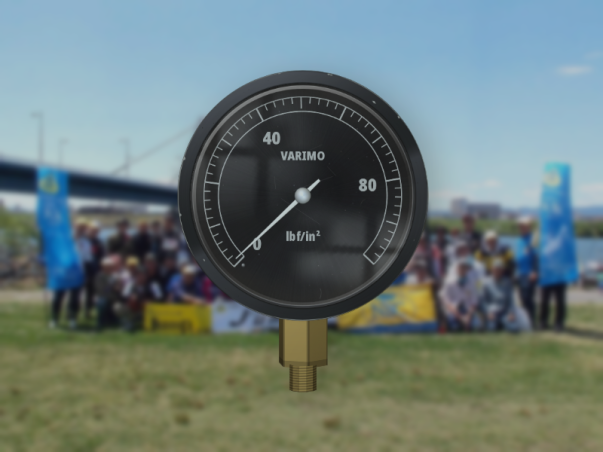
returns 1,psi
